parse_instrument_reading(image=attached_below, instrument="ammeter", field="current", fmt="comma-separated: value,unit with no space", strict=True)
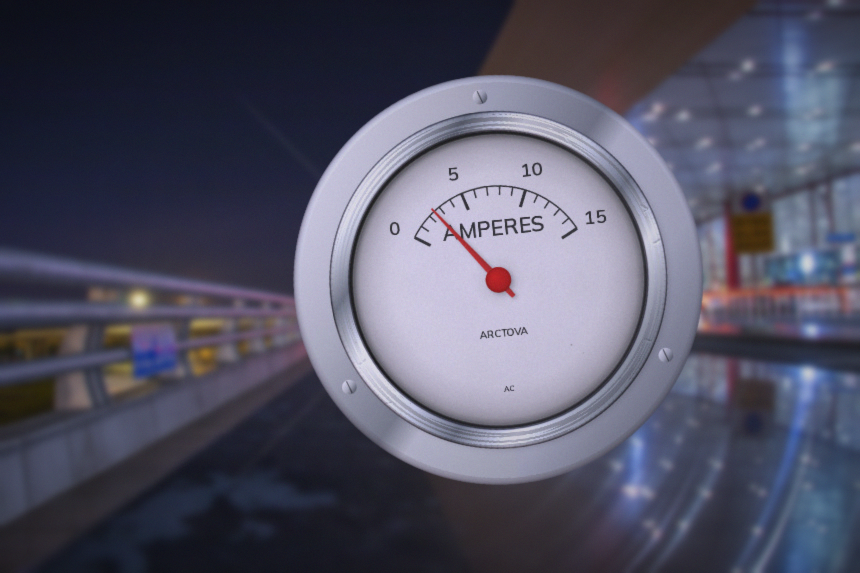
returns 2.5,A
